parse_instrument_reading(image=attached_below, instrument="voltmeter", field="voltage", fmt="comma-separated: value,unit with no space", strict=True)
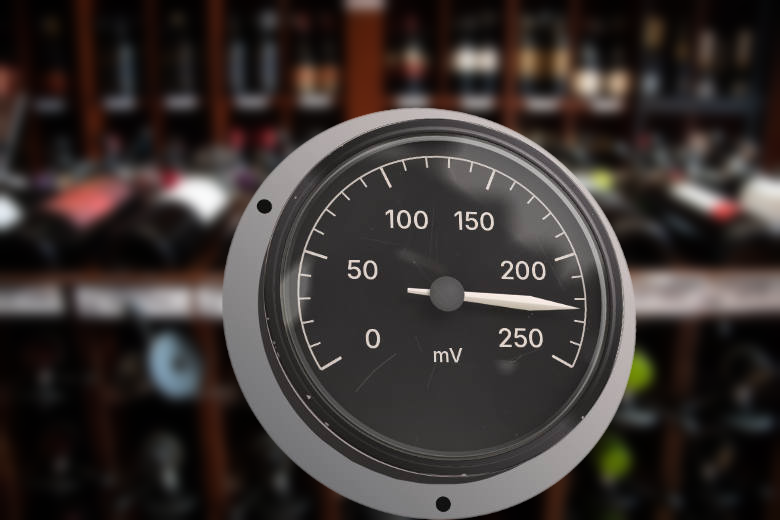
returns 225,mV
